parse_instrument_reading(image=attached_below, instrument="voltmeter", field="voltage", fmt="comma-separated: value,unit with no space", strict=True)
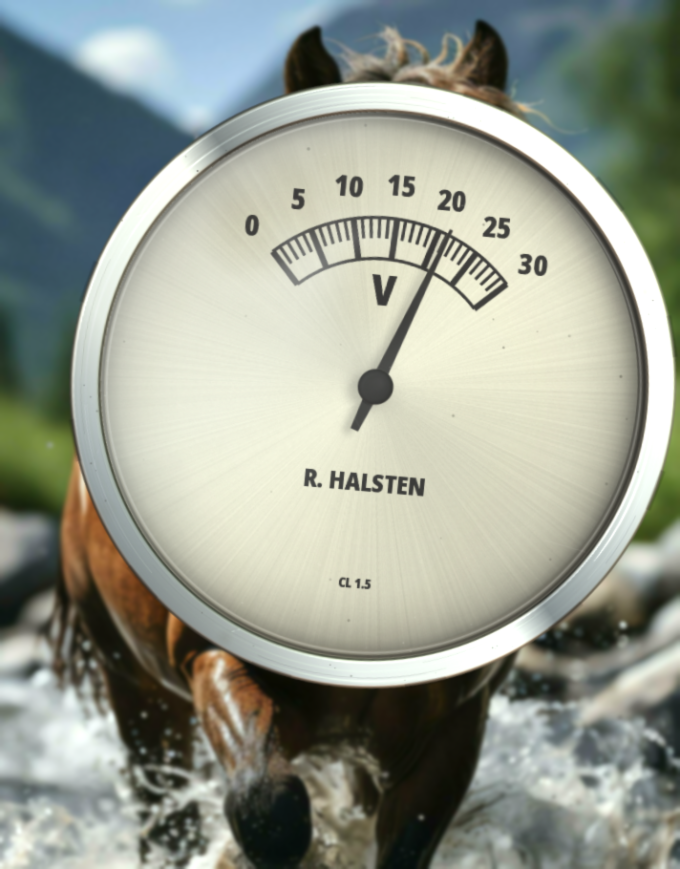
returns 21,V
